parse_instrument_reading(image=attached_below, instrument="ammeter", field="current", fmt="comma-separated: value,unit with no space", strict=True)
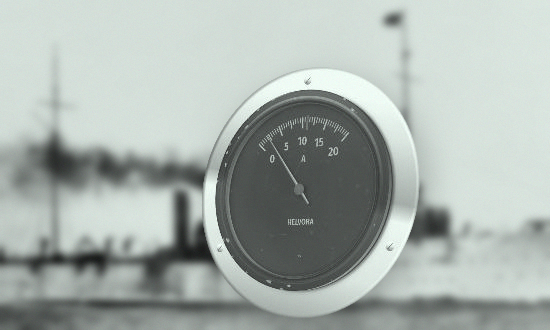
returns 2.5,A
